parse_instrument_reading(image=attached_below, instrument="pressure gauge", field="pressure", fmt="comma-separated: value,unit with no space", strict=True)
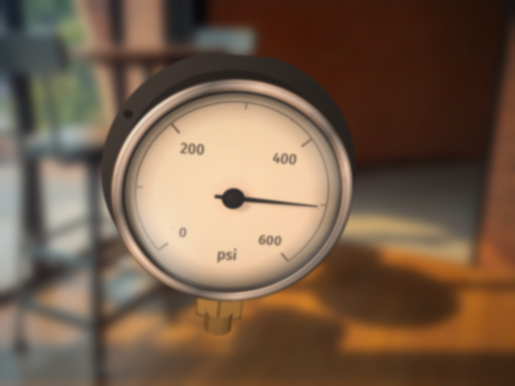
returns 500,psi
